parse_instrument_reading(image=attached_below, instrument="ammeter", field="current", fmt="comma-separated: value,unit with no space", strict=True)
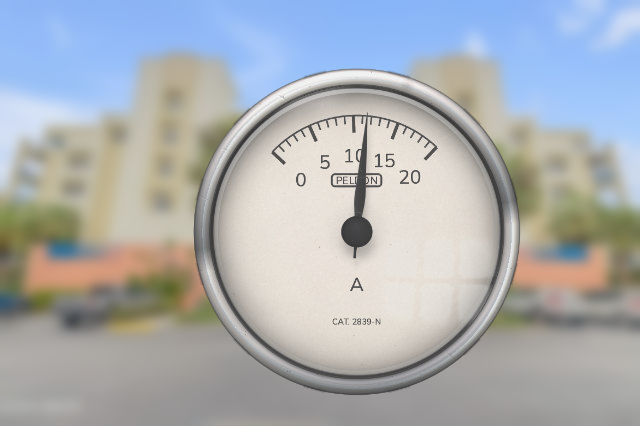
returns 11.5,A
